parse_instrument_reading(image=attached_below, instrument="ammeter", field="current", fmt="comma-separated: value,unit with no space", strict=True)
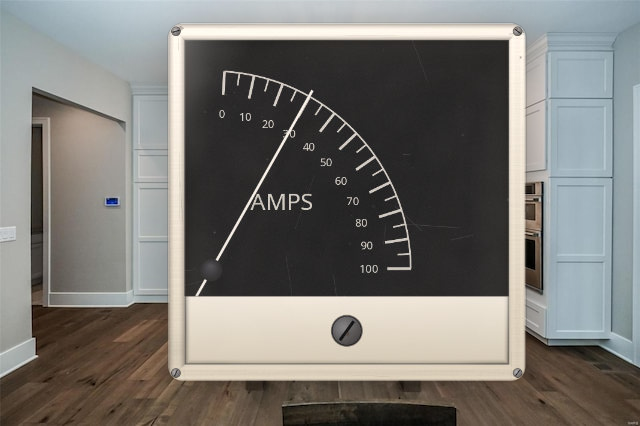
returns 30,A
